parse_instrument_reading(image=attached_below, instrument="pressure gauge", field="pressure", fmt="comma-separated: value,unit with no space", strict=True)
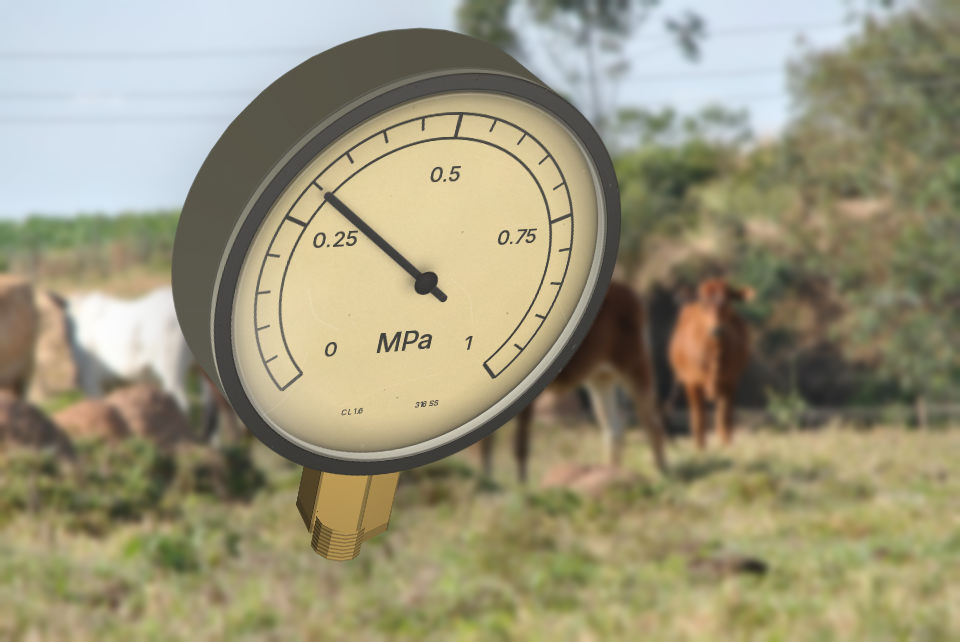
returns 0.3,MPa
